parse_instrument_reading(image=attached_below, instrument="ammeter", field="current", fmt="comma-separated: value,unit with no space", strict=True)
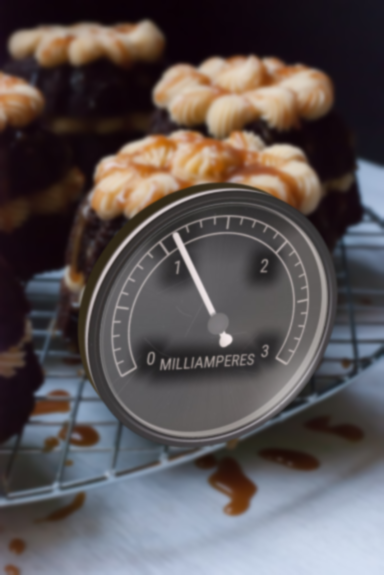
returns 1.1,mA
